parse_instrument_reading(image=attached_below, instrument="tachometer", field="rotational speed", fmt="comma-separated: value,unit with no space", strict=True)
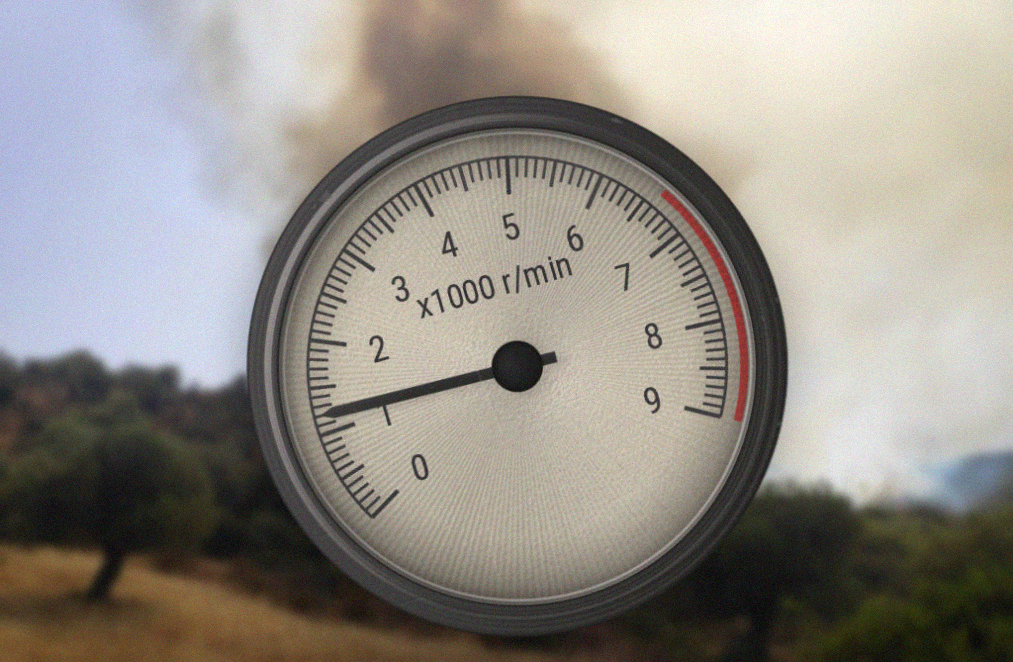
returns 1200,rpm
